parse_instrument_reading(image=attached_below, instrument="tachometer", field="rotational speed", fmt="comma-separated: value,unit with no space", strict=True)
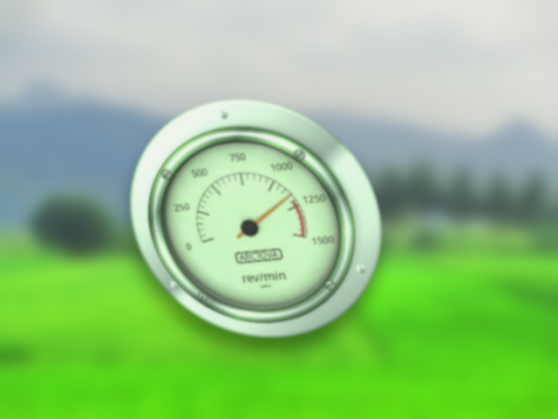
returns 1150,rpm
